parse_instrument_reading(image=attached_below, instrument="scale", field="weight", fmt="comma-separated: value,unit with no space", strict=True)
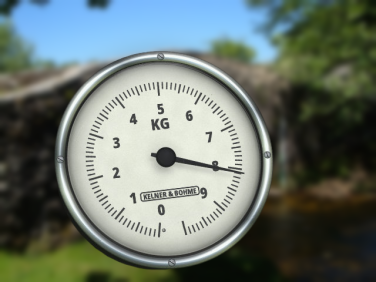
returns 8.1,kg
